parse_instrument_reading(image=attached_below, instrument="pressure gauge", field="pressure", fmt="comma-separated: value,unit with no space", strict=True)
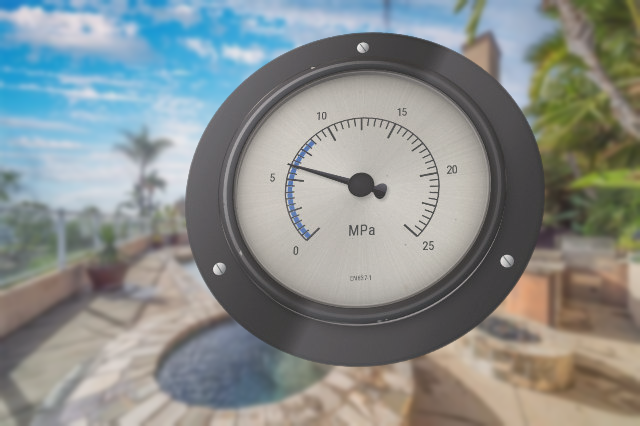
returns 6,MPa
